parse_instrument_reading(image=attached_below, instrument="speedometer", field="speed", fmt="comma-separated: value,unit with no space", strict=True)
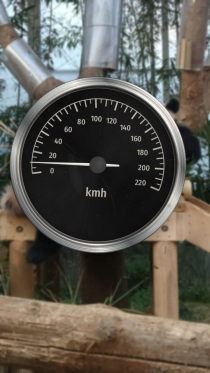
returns 10,km/h
